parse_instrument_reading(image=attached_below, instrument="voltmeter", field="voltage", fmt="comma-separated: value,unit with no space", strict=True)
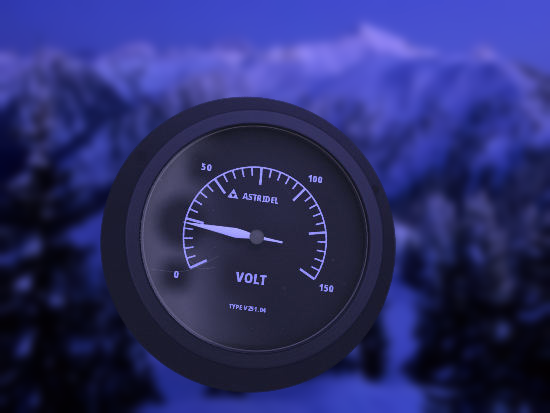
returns 22.5,V
